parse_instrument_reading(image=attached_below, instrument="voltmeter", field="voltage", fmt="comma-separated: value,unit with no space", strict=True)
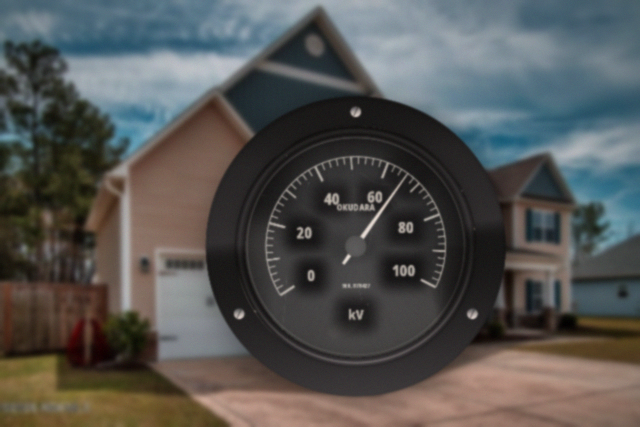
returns 66,kV
